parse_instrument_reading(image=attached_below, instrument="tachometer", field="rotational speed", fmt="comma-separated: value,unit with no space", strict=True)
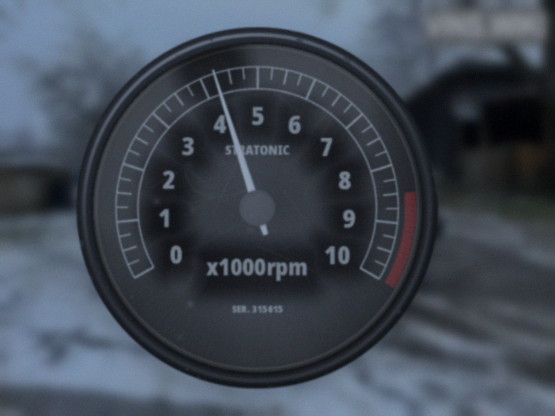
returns 4250,rpm
